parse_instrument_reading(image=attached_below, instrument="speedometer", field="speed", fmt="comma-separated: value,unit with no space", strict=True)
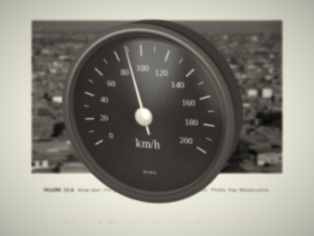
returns 90,km/h
